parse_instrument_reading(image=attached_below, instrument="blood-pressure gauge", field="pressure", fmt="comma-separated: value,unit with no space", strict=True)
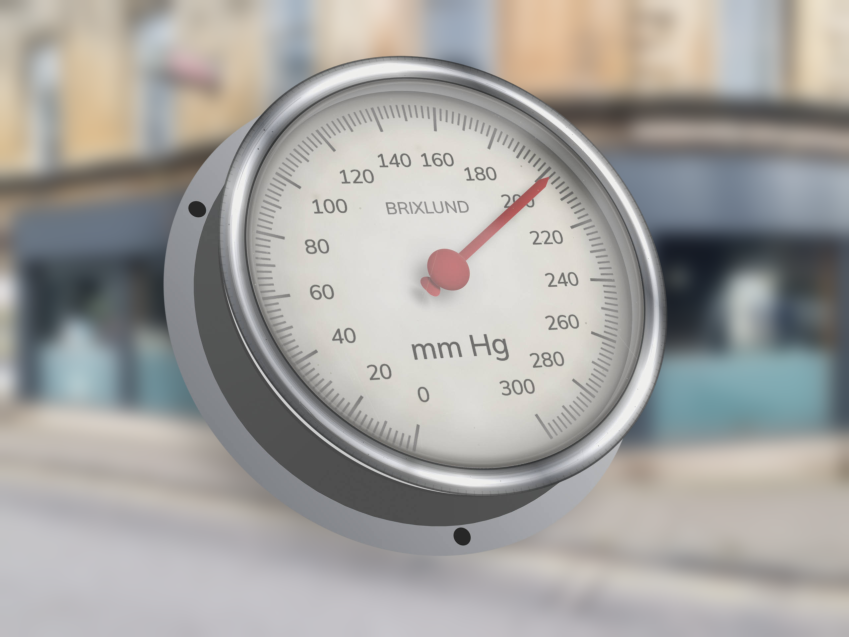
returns 202,mmHg
